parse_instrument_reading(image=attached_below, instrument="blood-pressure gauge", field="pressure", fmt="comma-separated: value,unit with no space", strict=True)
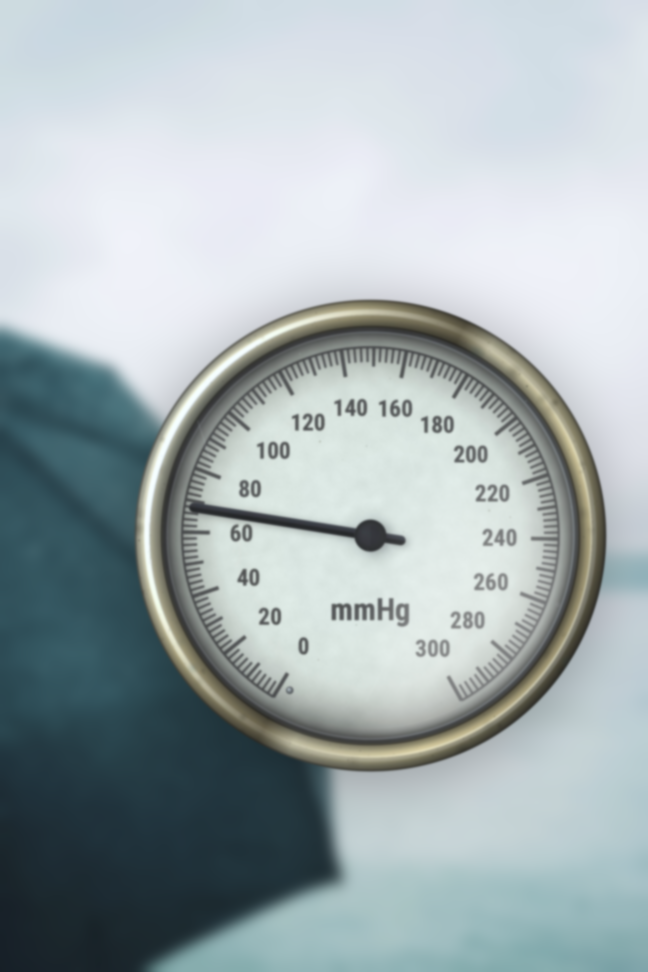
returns 68,mmHg
